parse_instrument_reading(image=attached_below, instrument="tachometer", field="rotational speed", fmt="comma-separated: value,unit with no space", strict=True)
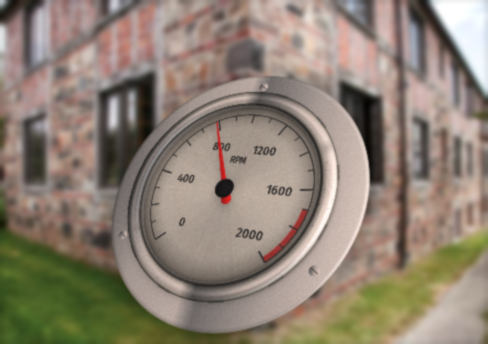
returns 800,rpm
